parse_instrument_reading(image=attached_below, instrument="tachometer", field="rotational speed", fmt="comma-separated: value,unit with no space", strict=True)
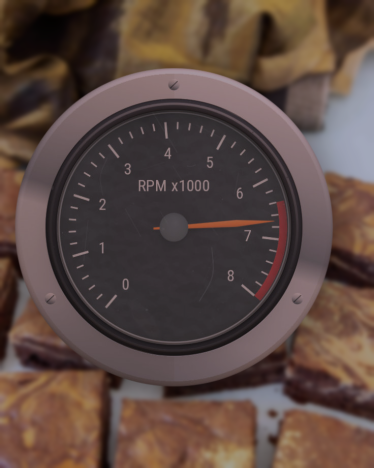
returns 6700,rpm
